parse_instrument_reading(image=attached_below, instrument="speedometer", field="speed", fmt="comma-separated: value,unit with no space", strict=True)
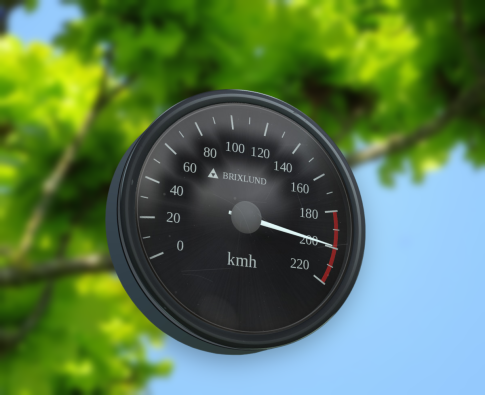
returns 200,km/h
